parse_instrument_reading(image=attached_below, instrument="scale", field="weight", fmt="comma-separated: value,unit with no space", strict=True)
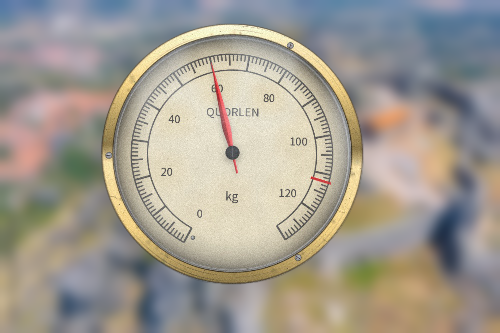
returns 60,kg
